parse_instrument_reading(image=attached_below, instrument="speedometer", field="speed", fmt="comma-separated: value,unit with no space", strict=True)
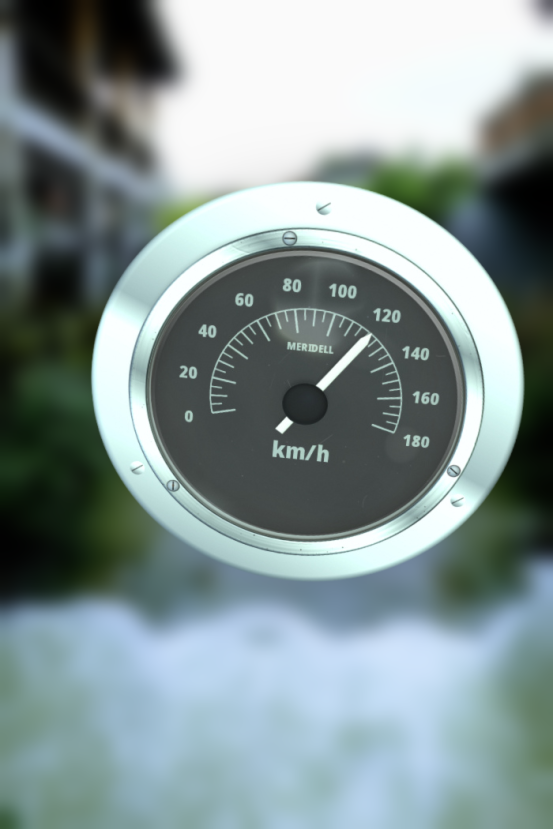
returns 120,km/h
